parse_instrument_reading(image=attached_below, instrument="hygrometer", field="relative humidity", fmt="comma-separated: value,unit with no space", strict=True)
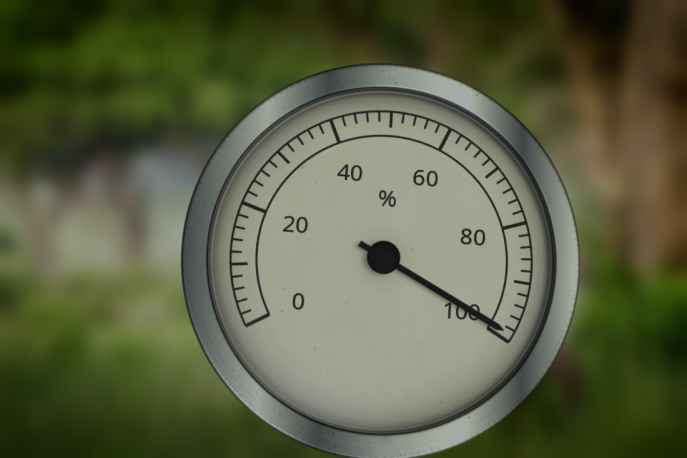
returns 99,%
